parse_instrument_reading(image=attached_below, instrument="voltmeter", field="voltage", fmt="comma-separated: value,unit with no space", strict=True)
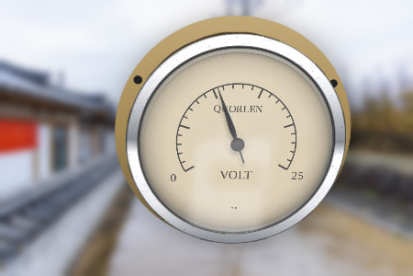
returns 10.5,V
